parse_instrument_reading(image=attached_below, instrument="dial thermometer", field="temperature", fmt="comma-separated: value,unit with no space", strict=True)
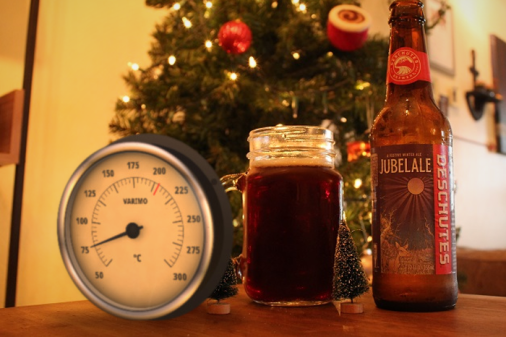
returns 75,°C
